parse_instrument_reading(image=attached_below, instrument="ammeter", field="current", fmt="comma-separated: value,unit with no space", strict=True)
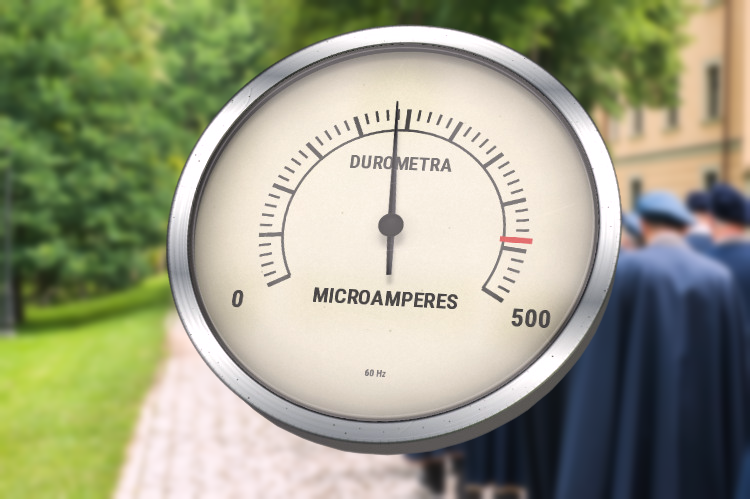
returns 240,µA
